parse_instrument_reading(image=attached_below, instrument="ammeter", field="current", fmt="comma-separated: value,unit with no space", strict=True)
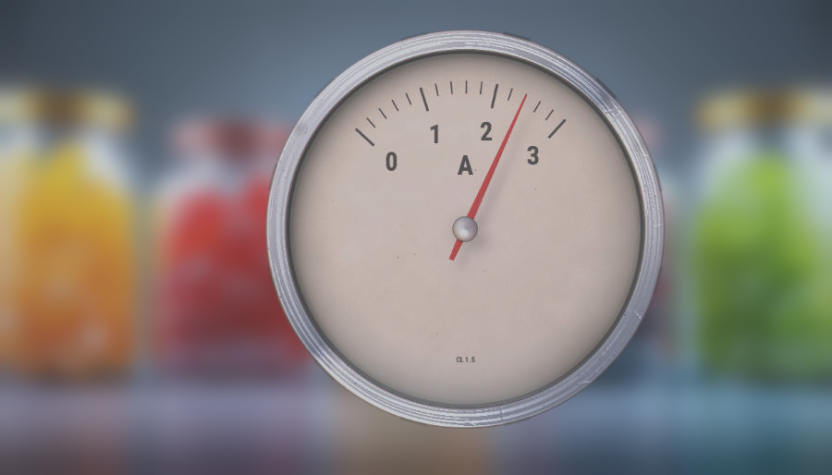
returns 2.4,A
